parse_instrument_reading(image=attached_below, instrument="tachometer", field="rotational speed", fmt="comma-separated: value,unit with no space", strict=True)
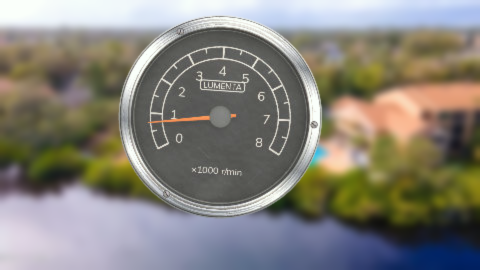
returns 750,rpm
